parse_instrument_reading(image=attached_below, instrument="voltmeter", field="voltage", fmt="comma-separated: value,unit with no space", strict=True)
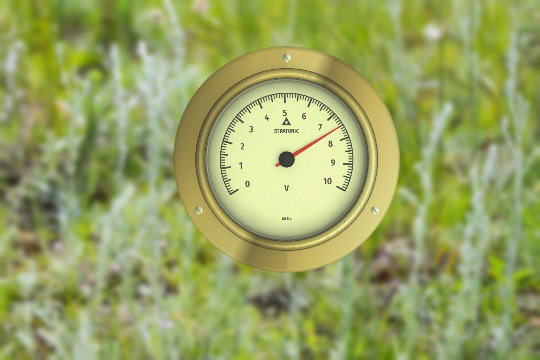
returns 7.5,V
